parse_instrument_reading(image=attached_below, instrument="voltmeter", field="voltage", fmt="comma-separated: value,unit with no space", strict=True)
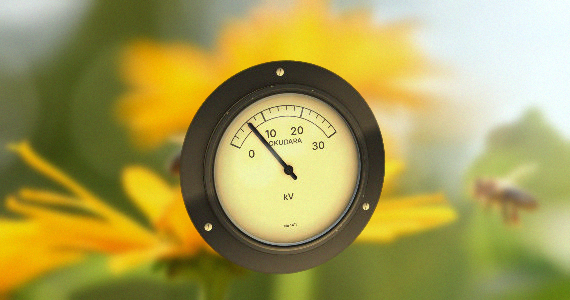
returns 6,kV
